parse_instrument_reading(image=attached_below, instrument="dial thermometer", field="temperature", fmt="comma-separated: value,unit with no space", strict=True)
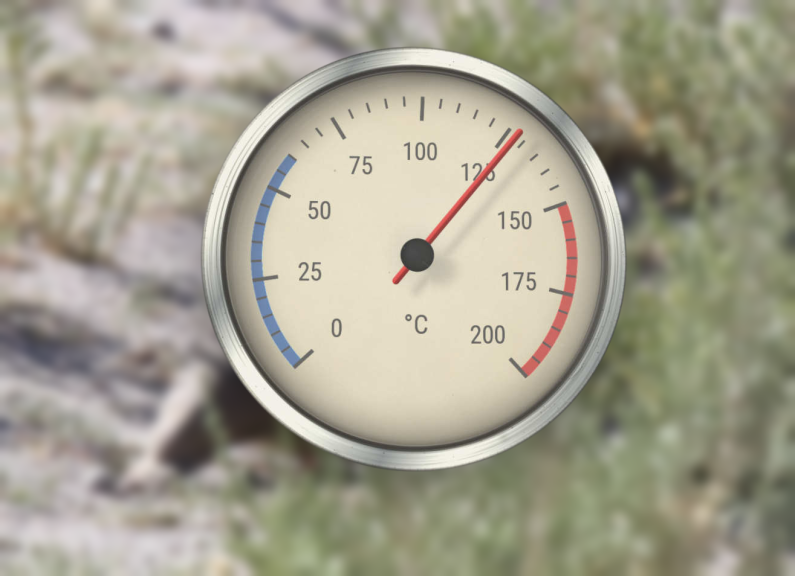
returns 127.5,°C
